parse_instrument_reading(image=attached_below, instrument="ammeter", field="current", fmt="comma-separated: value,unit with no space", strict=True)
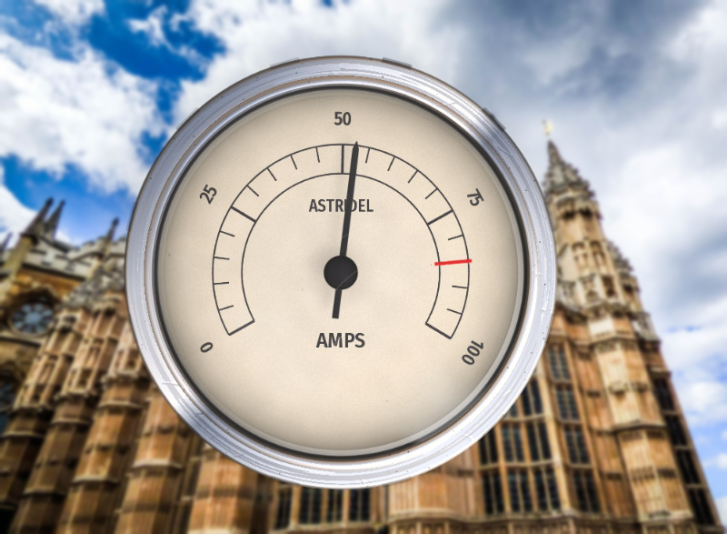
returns 52.5,A
